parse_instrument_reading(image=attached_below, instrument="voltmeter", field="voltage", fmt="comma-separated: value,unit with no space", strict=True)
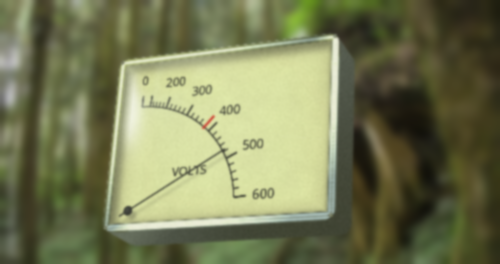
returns 480,V
